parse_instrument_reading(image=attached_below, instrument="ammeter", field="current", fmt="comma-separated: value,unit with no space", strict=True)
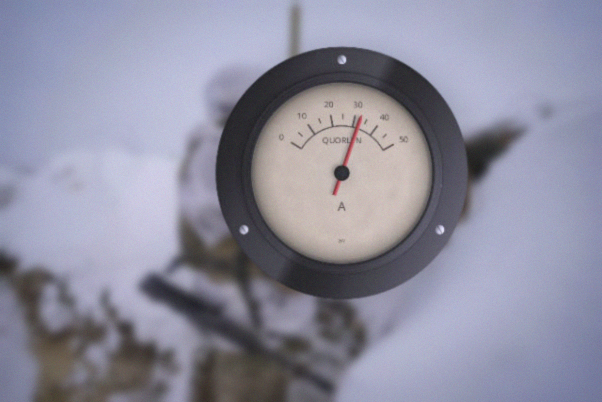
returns 32.5,A
